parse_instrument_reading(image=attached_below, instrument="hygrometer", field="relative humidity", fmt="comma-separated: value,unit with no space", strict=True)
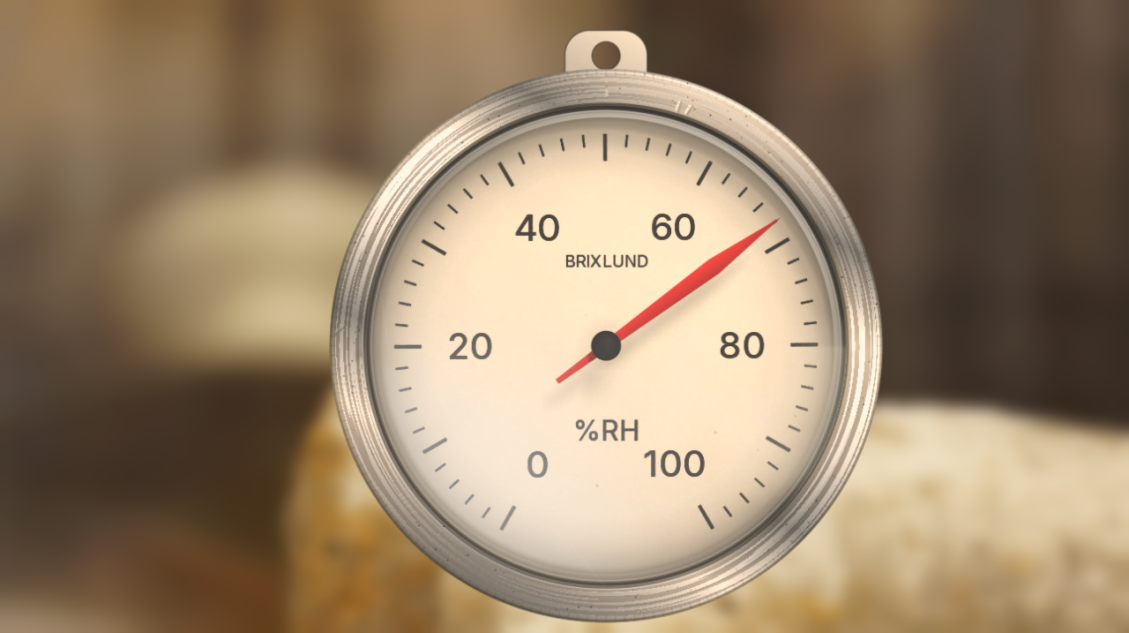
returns 68,%
